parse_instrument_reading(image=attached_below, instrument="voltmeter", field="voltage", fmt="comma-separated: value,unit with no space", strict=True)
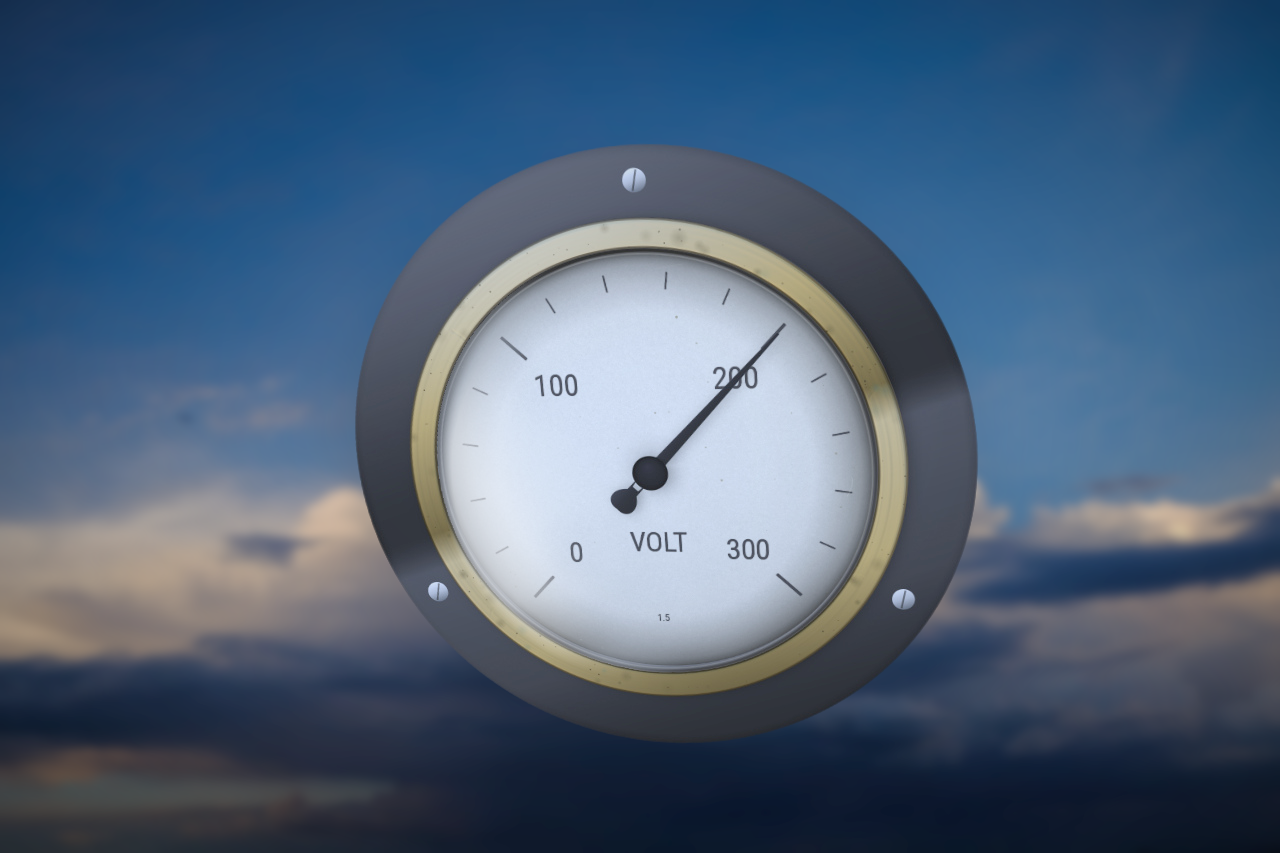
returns 200,V
